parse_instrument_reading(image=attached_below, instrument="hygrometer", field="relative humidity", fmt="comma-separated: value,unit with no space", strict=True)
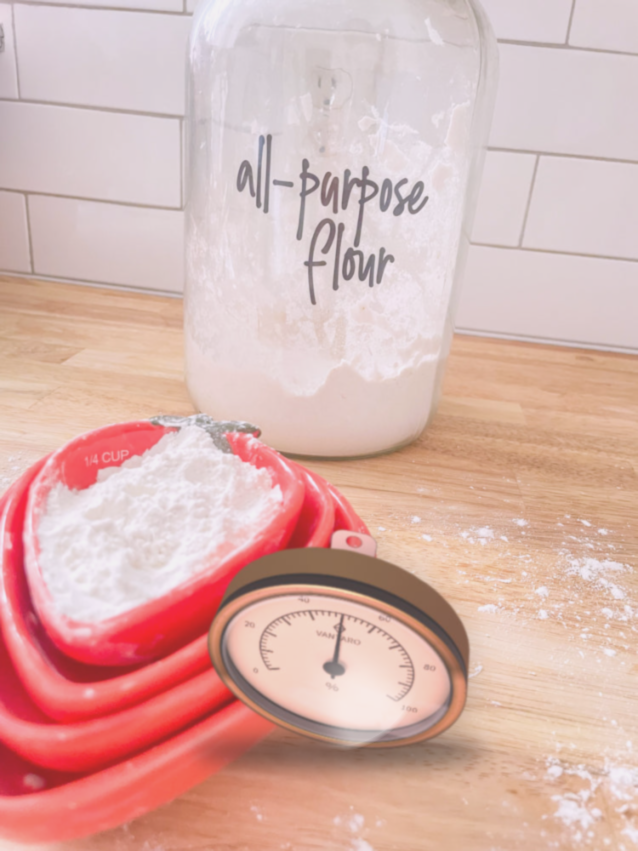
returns 50,%
